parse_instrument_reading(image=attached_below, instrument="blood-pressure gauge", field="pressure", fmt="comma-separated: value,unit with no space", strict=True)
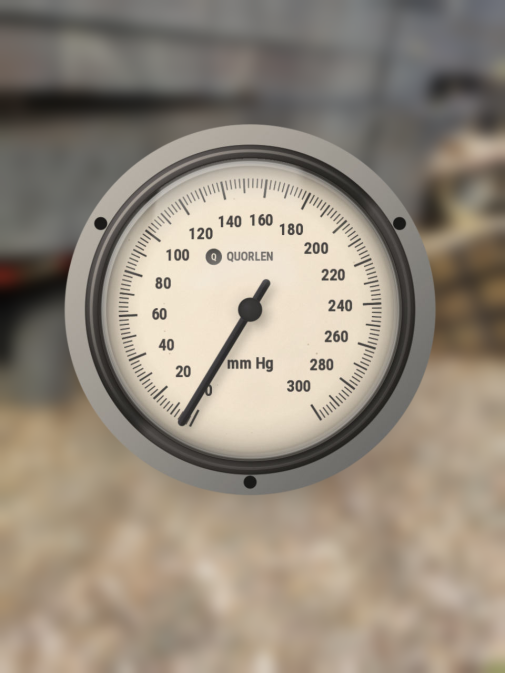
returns 4,mmHg
